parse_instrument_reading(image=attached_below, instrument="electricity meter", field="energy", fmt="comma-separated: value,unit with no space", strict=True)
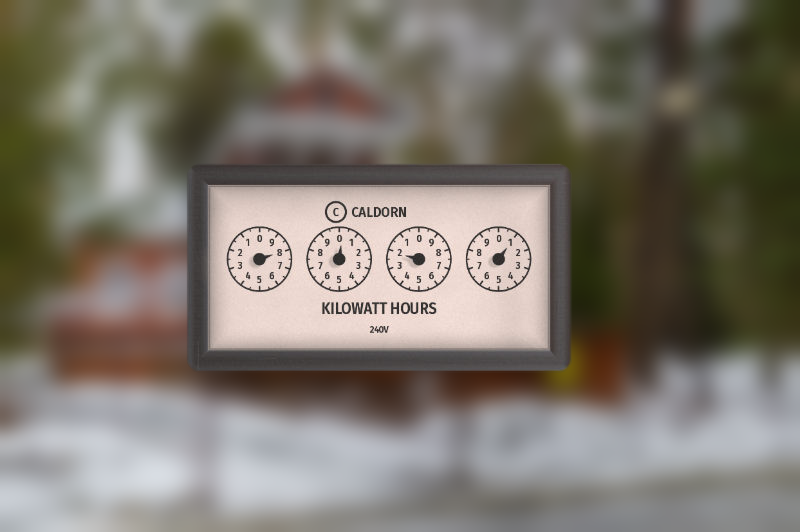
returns 8021,kWh
